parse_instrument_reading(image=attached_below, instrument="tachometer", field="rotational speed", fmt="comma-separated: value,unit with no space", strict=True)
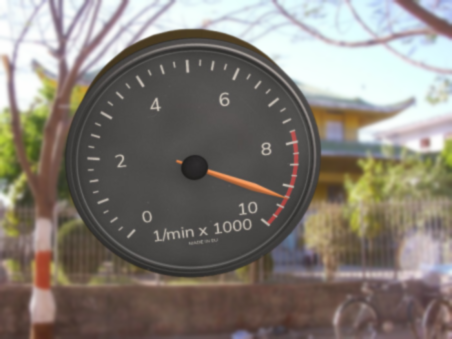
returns 9250,rpm
